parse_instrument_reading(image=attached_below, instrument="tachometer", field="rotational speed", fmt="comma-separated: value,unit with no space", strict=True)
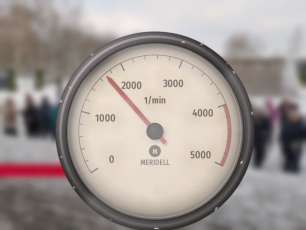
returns 1700,rpm
